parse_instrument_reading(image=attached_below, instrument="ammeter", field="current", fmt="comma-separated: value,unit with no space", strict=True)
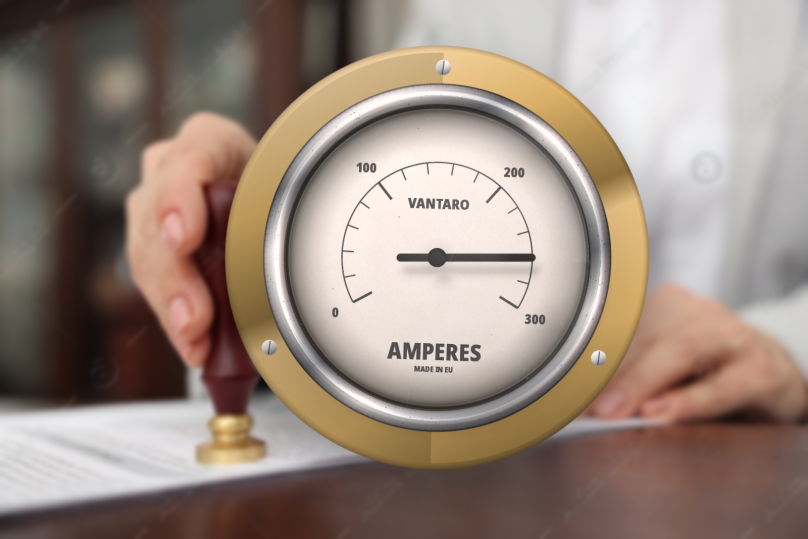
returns 260,A
